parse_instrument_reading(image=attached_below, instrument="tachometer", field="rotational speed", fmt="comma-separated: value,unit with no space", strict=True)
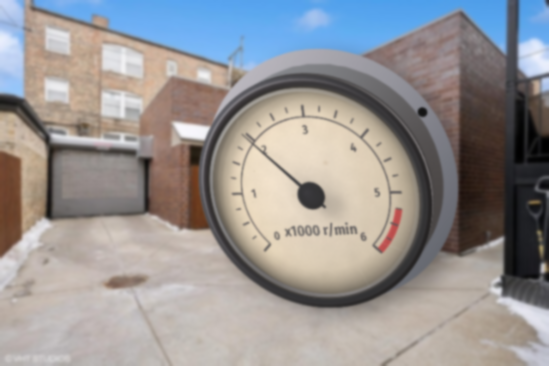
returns 2000,rpm
